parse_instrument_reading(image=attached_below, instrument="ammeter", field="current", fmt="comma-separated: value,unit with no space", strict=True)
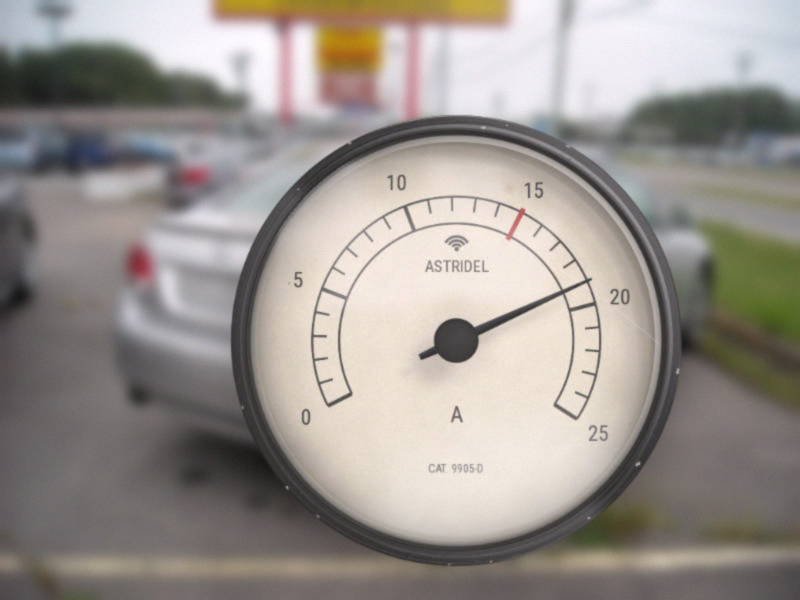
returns 19,A
